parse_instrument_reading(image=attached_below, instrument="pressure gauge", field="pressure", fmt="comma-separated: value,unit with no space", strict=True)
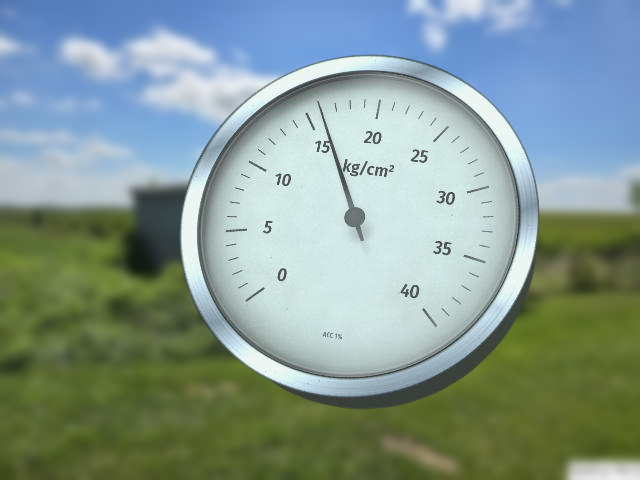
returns 16,kg/cm²
